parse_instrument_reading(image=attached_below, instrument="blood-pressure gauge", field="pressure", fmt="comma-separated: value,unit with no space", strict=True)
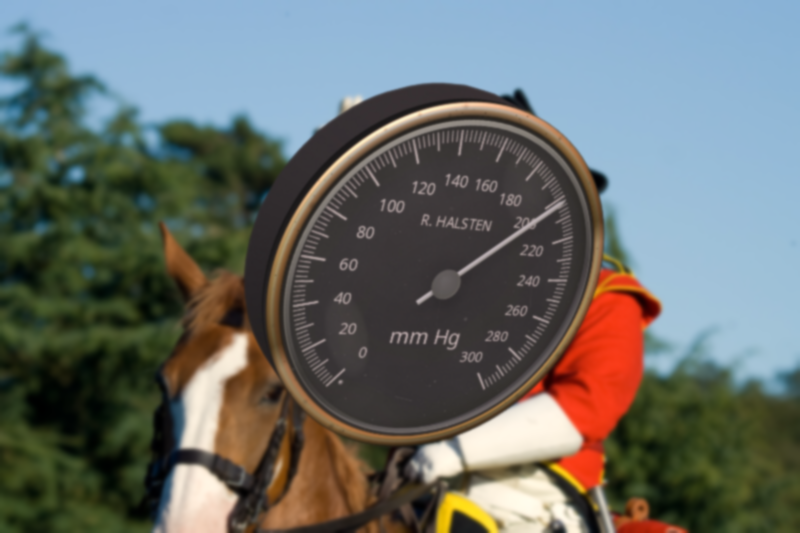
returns 200,mmHg
